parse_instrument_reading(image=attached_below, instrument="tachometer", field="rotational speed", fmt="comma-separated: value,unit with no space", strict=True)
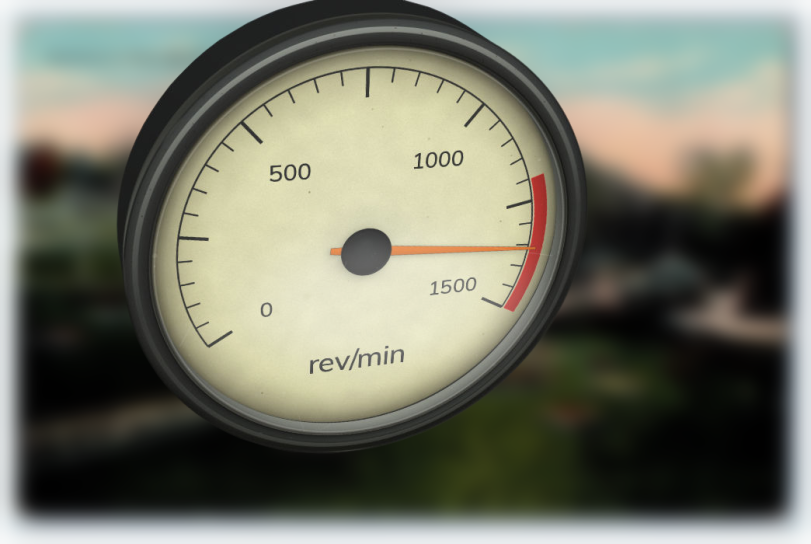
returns 1350,rpm
